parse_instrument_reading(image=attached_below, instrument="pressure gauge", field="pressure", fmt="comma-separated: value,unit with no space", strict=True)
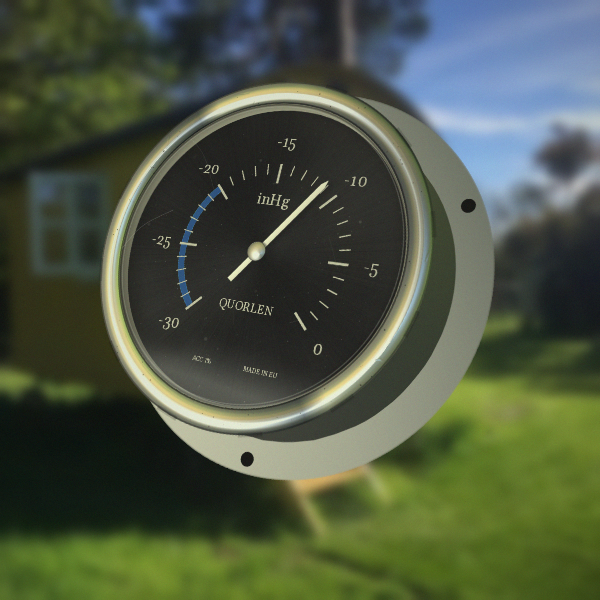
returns -11,inHg
